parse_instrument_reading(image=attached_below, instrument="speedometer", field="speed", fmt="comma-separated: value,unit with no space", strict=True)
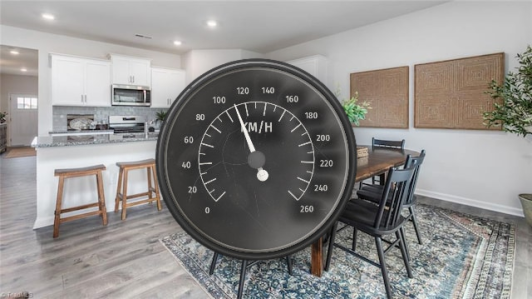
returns 110,km/h
